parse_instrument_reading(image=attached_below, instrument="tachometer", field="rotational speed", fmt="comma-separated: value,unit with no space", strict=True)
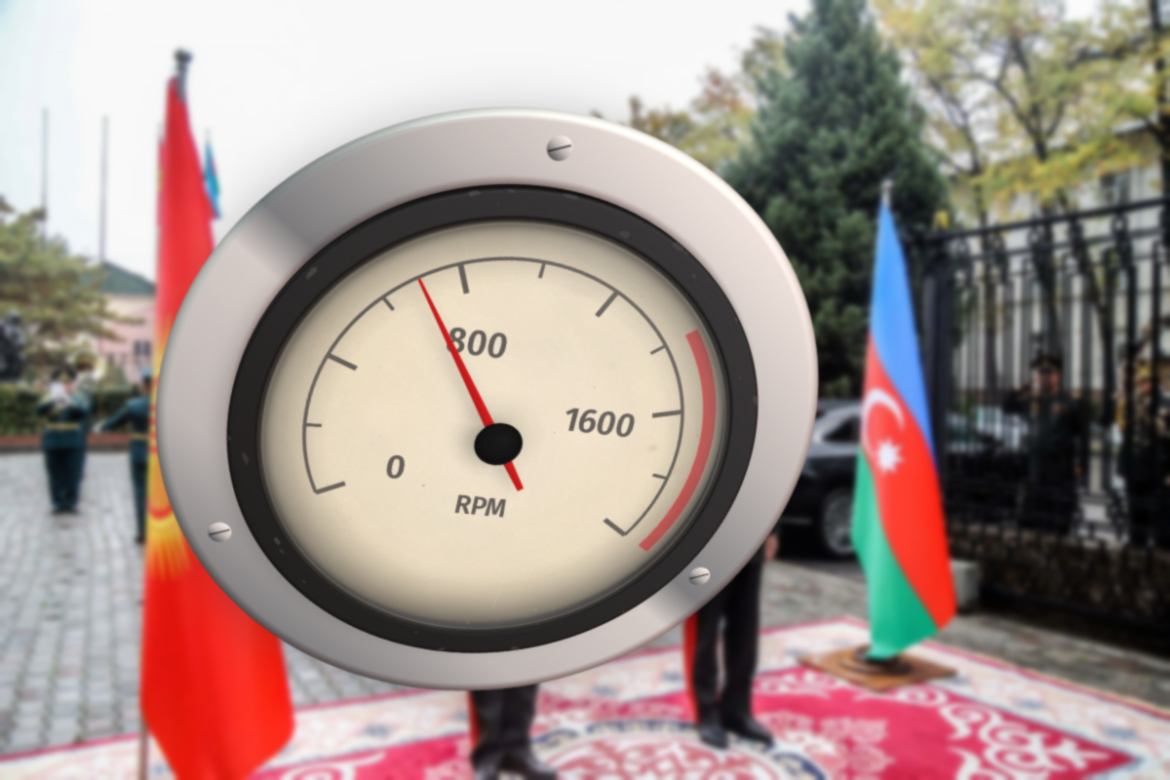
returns 700,rpm
